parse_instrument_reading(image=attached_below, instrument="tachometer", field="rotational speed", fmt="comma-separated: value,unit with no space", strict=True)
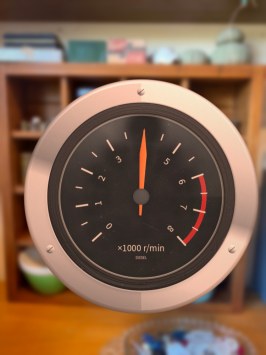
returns 4000,rpm
